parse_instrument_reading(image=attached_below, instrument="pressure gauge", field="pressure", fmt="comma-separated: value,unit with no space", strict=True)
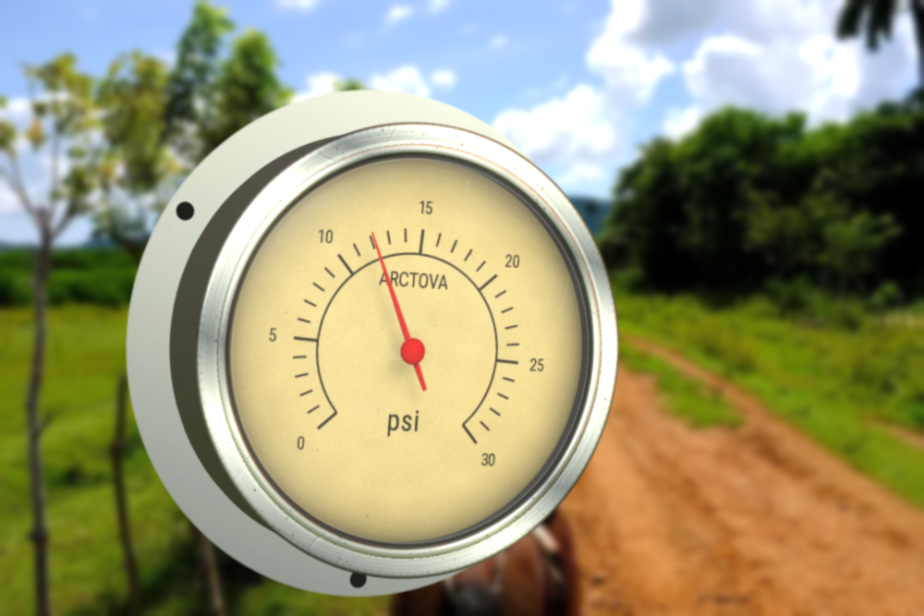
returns 12,psi
